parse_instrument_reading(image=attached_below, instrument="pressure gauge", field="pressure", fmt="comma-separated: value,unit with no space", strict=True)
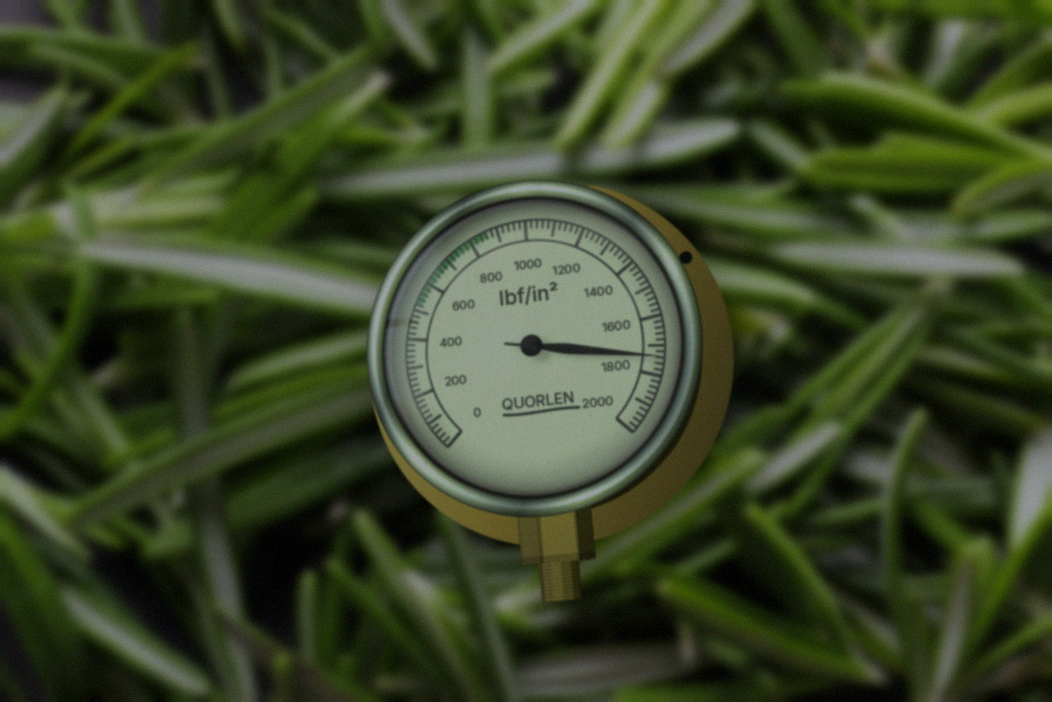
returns 1740,psi
